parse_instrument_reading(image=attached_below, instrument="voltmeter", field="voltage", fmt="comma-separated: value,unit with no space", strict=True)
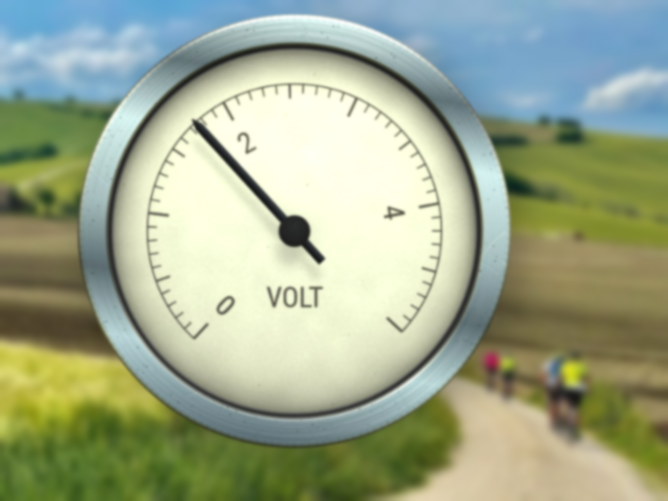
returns 1.75,V
